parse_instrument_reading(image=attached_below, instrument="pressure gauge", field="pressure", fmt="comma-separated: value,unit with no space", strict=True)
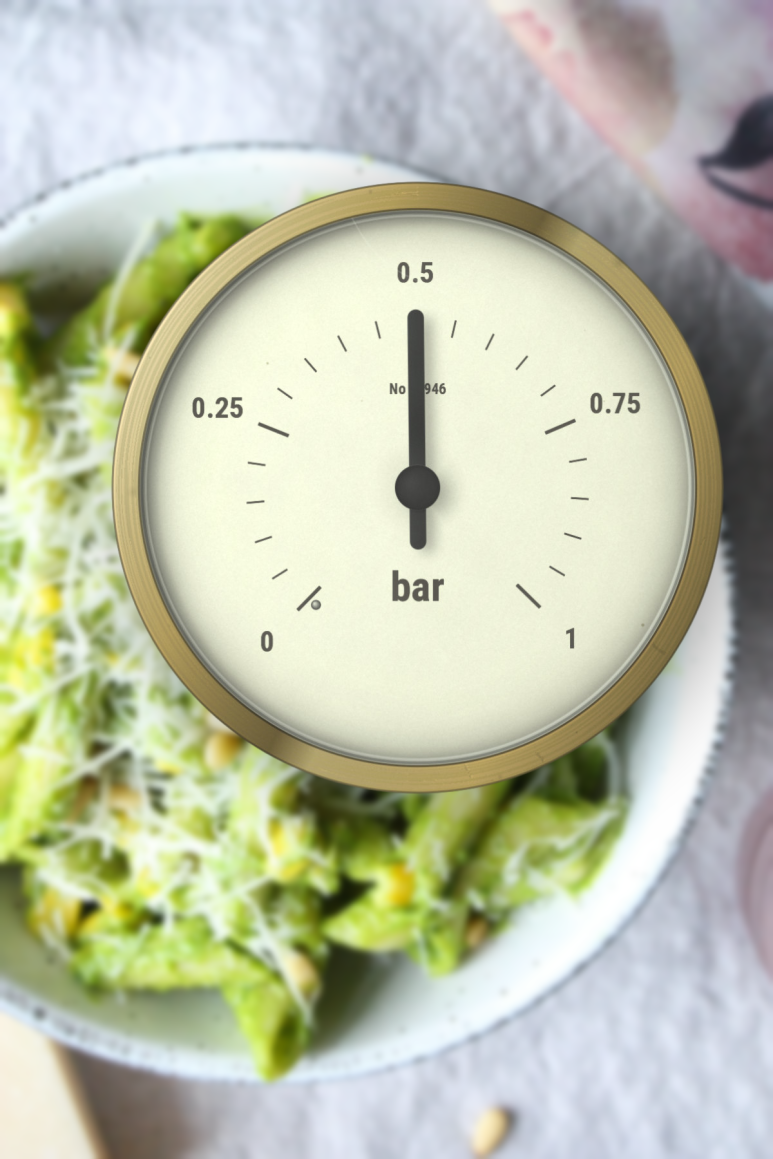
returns 0.5,bar
